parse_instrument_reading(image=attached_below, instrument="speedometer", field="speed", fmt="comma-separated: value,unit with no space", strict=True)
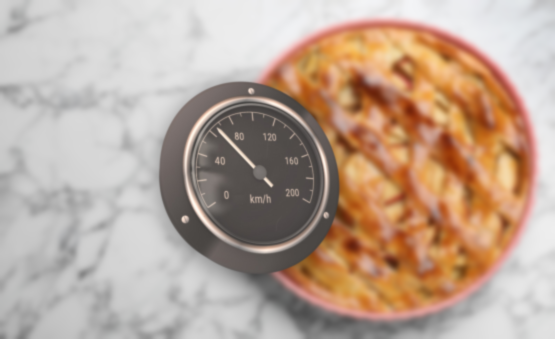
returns 65,km/h
